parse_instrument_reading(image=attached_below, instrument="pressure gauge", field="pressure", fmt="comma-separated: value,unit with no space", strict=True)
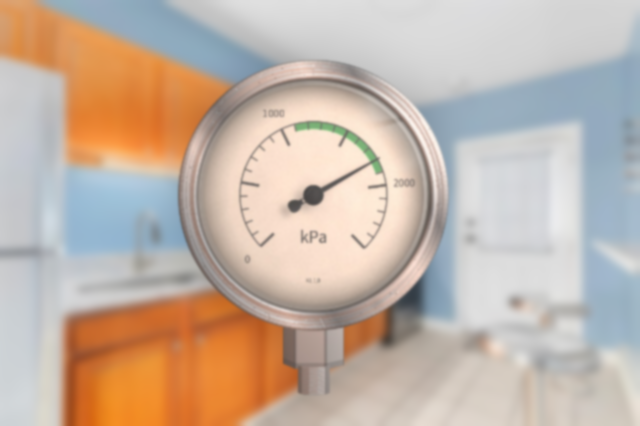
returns 1800,kPa
